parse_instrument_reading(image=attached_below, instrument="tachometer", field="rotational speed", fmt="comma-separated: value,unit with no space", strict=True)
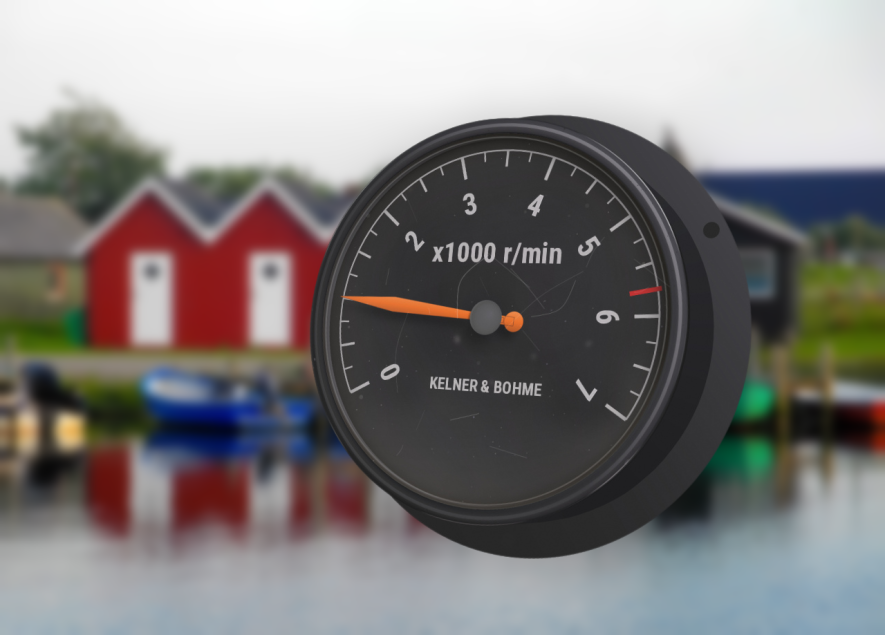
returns 1000,rpm
